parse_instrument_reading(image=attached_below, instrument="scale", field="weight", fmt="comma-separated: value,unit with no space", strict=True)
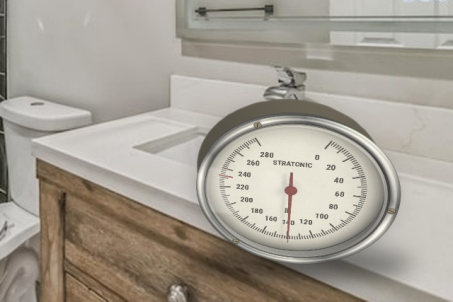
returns 140,lb
